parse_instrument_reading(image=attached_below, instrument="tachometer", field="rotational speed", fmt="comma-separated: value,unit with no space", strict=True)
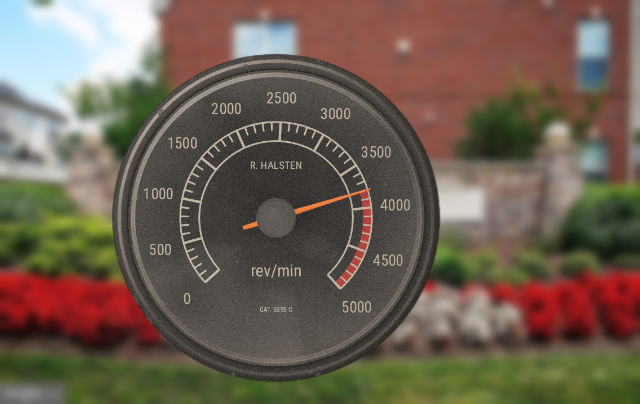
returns 3800,rpm
